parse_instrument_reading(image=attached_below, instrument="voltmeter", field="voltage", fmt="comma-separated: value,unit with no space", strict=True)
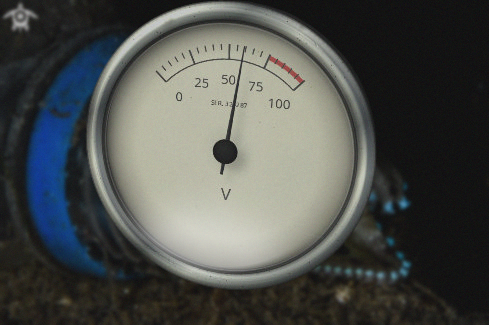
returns 60,V
